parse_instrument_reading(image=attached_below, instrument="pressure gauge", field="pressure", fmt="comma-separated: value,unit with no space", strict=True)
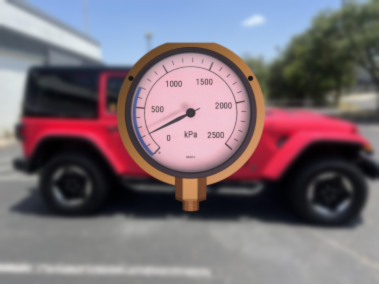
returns 200,kPa
